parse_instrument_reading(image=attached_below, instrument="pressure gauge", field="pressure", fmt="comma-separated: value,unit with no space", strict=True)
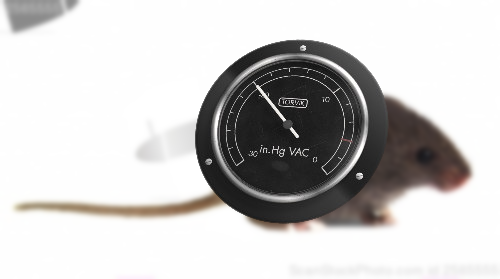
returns -20,inHg
